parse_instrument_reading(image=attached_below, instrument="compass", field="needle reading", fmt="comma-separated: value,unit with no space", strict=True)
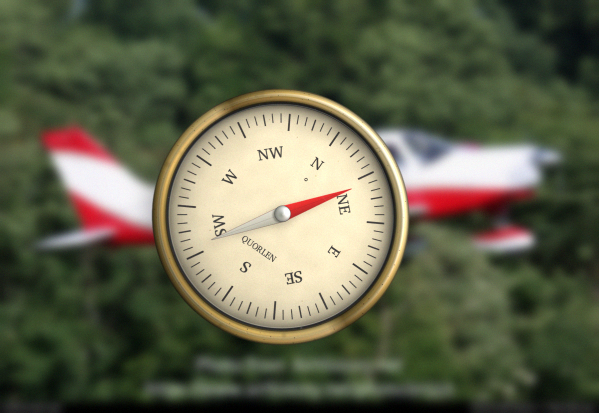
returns 35,°
